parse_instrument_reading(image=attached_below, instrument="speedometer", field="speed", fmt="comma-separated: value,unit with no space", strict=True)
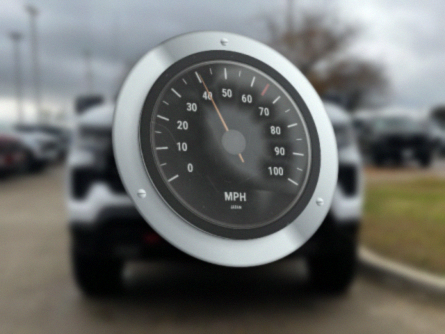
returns 40,mph
